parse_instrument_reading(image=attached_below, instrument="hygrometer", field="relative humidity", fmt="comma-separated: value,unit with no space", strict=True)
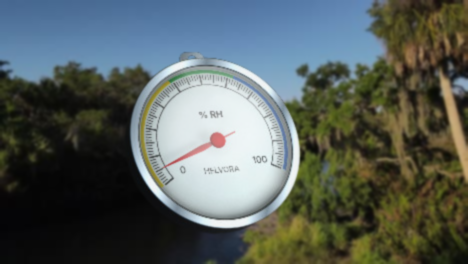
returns 5,%
